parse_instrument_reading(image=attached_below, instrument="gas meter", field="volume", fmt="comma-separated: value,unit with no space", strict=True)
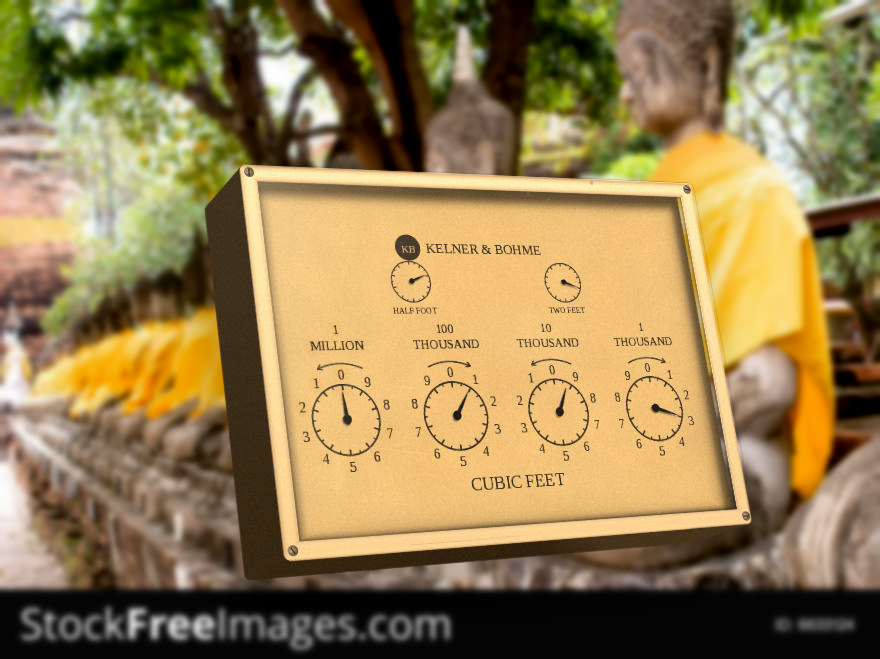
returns 9300,ft³
